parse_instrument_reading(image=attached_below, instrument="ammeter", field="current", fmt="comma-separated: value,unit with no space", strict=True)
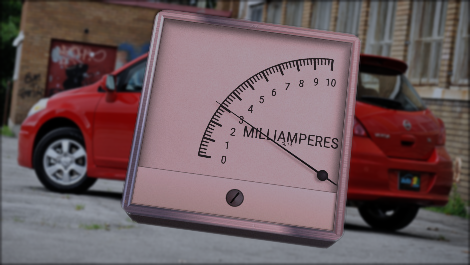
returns 3,mA
